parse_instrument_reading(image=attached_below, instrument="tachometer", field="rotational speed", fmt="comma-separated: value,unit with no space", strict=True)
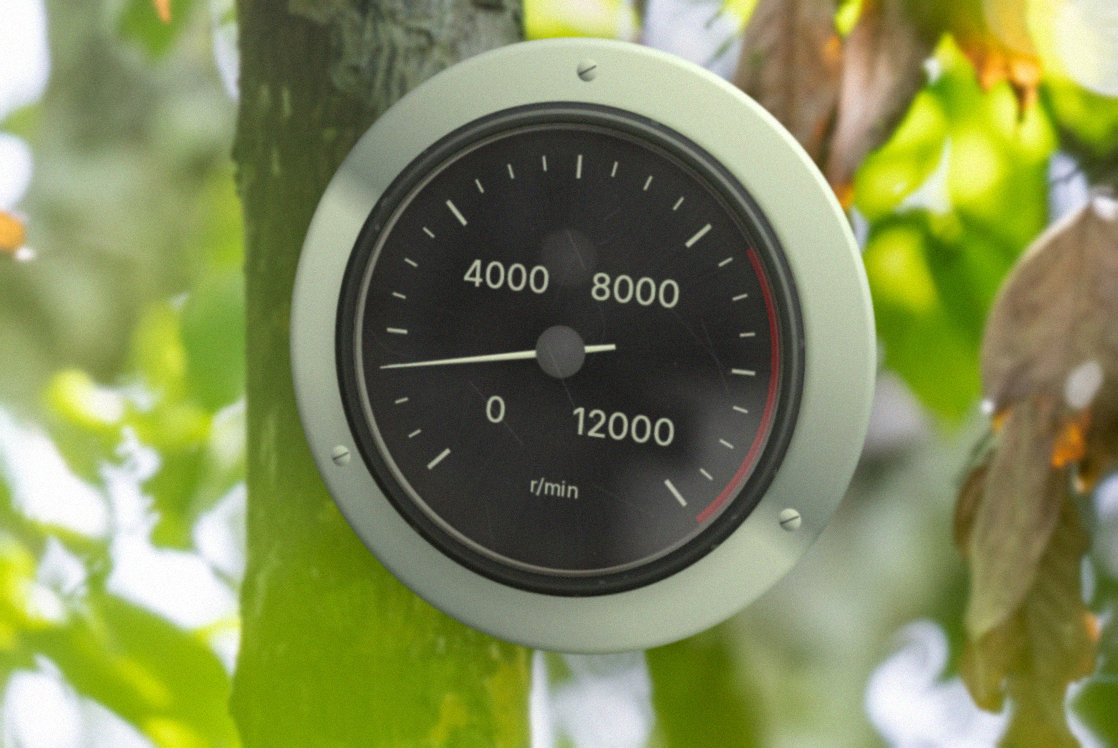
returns 1500,rpm
